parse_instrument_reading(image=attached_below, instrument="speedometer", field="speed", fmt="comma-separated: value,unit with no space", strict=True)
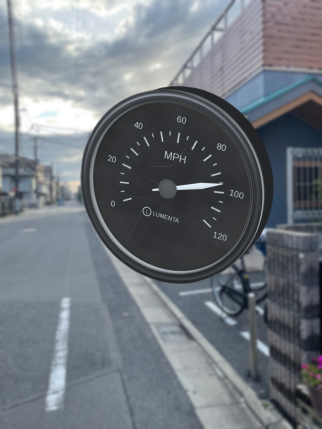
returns 95,mph
